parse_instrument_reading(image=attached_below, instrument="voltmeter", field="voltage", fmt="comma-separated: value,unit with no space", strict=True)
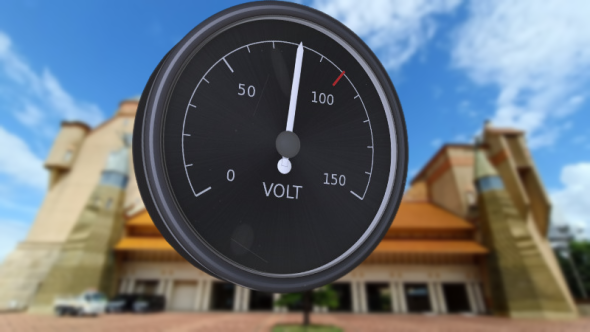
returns 80,V
